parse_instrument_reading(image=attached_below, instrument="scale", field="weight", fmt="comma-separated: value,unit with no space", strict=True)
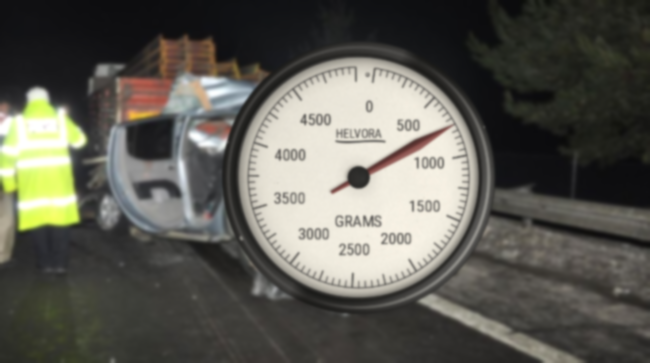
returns 750,g
